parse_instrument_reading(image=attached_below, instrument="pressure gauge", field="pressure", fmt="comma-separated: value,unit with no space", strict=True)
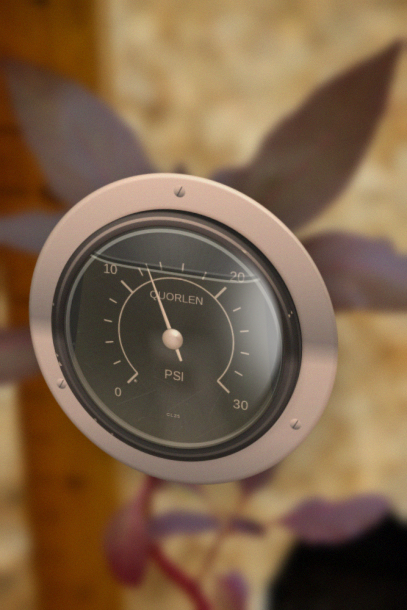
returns 13,psi
